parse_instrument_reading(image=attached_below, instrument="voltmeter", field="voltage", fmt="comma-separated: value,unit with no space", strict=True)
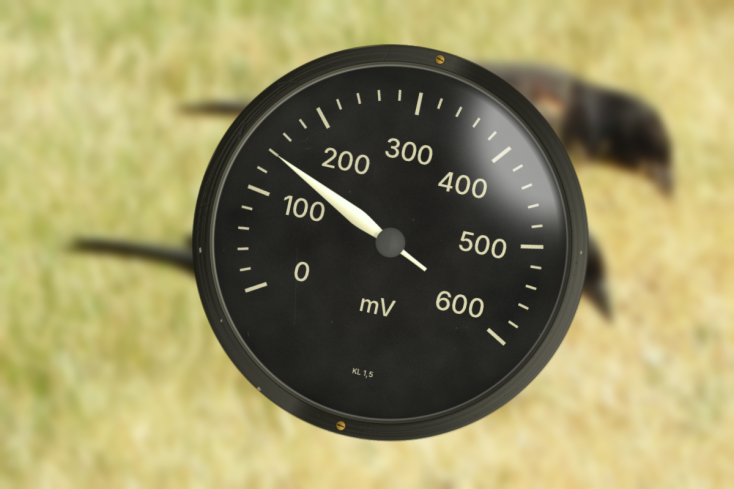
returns 140,mV
